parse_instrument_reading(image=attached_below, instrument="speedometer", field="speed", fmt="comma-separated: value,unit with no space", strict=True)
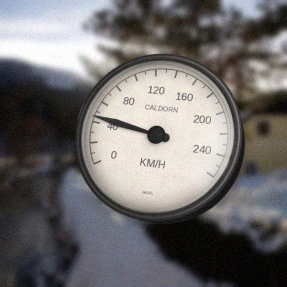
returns 45,km/h
